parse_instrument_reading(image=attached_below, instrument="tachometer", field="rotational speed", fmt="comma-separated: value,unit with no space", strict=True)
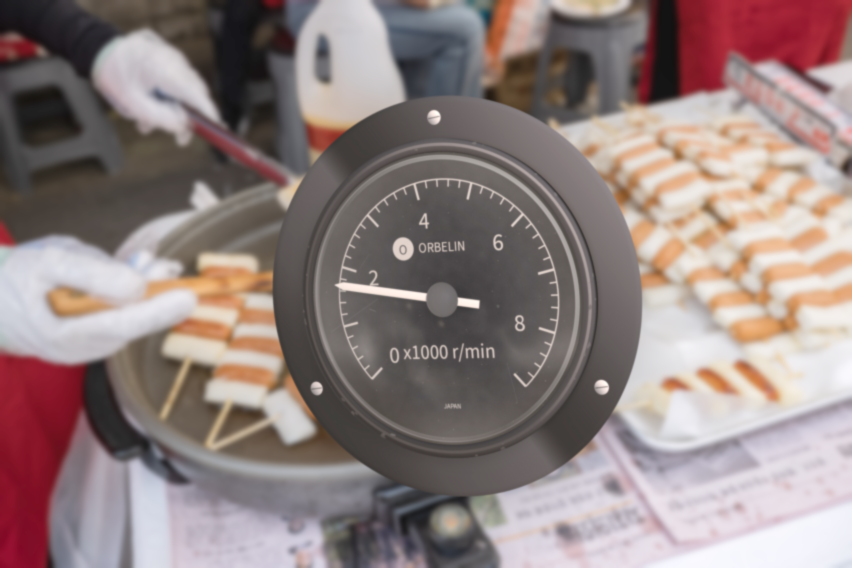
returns 1700,rpm
